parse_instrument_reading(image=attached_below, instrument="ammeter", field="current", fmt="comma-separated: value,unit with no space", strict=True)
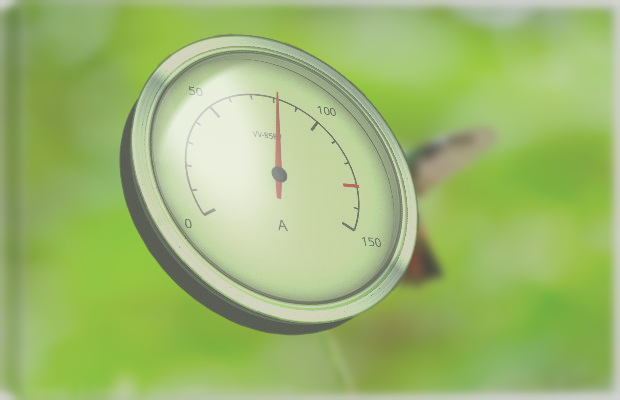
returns 80,A
